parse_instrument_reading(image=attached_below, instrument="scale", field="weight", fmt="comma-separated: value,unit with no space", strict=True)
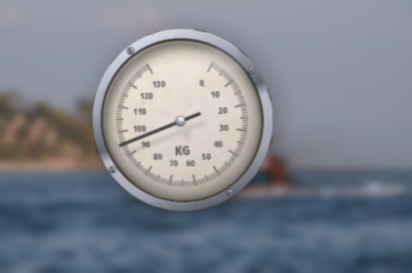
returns 95,kg
